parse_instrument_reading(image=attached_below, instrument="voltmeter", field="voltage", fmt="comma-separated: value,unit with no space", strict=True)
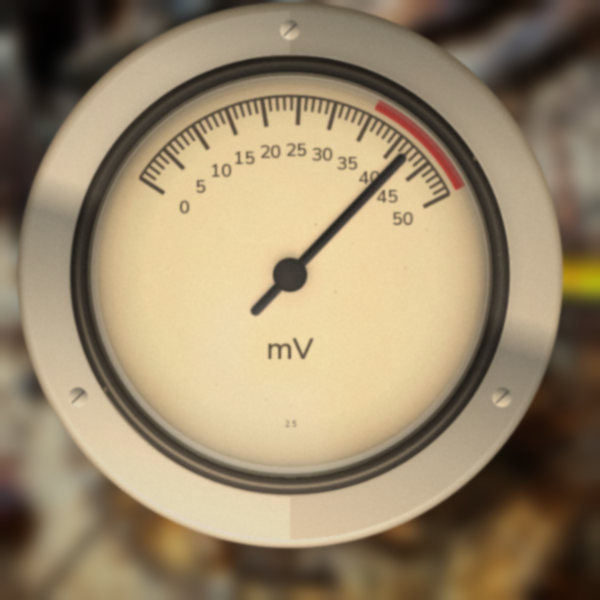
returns 42,mV
